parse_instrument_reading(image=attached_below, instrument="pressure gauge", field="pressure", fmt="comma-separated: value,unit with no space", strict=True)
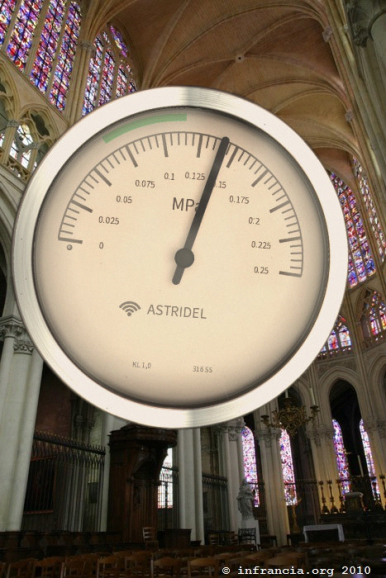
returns 0.14,MPa
